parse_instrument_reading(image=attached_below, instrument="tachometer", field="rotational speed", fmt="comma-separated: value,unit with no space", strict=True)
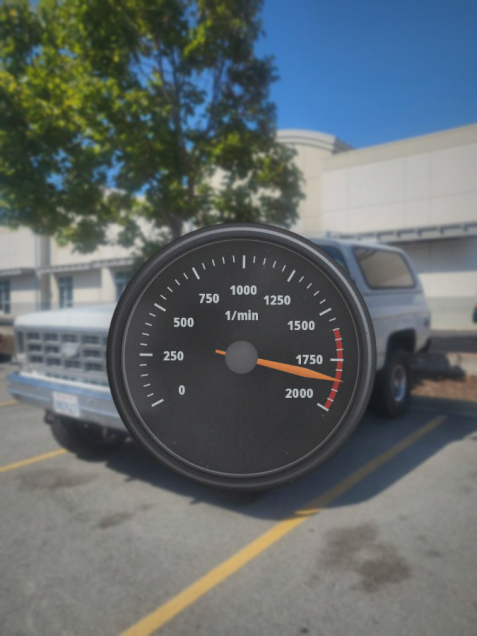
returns 1850,rpm
